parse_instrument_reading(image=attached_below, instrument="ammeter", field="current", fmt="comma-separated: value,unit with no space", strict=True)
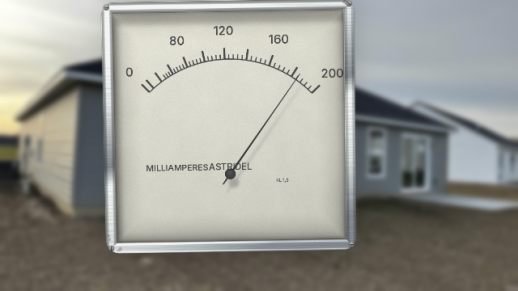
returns 184,mA
